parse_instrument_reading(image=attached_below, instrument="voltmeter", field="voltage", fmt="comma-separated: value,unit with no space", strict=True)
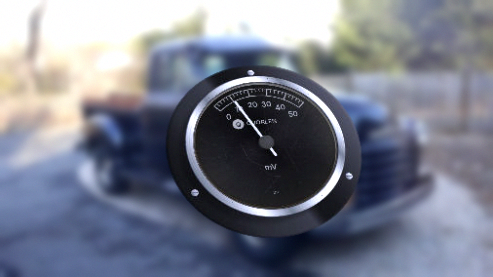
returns 10,mV
